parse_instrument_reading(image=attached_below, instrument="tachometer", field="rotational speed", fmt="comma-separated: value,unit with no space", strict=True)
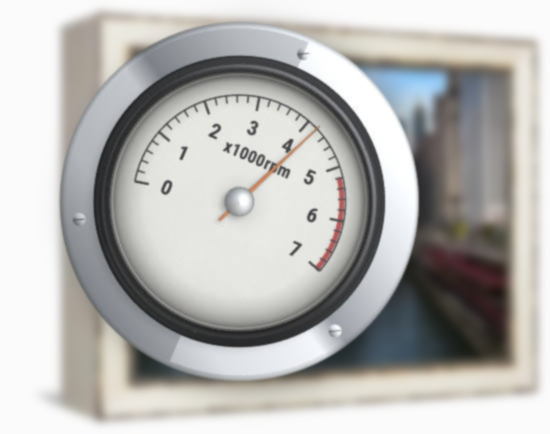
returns 4200,rpm
